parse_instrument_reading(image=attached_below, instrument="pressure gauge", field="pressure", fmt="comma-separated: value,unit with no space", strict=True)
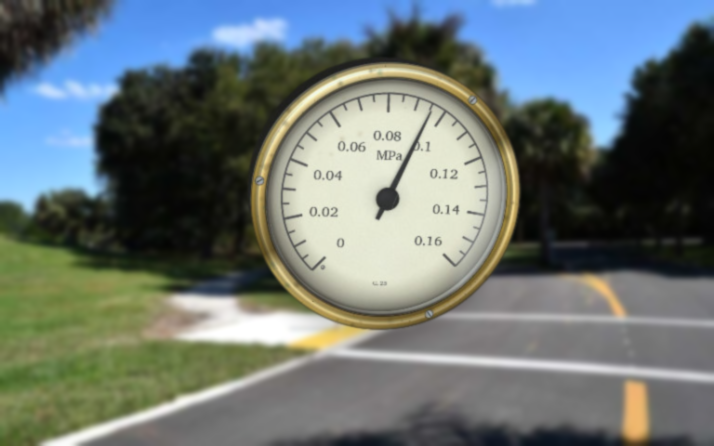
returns 0.095,MPa
